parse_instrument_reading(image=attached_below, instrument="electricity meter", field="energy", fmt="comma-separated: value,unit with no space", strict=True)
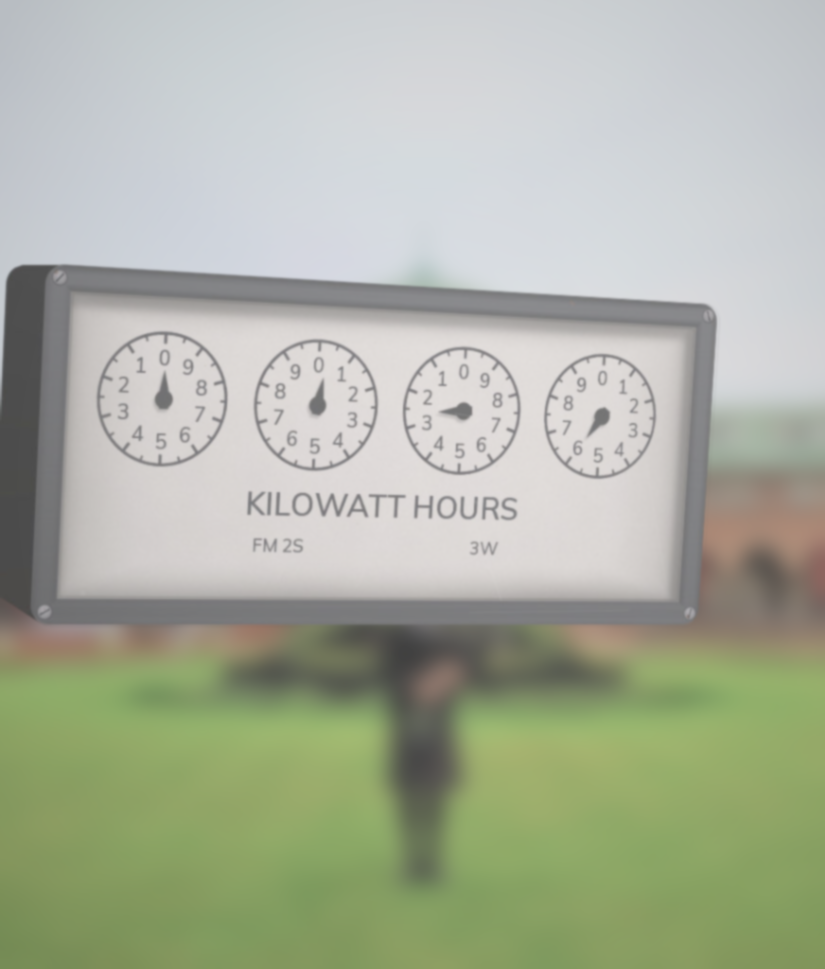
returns 26,kWh
